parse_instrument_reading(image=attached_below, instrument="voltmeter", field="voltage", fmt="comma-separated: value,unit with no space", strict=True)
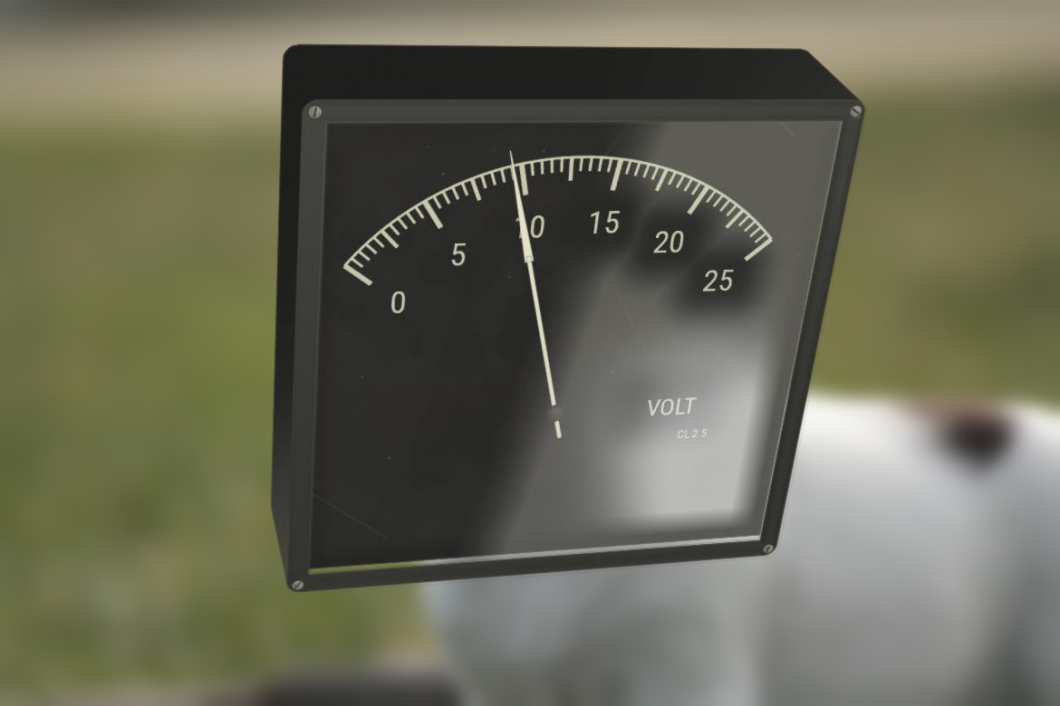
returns 9.5,V
